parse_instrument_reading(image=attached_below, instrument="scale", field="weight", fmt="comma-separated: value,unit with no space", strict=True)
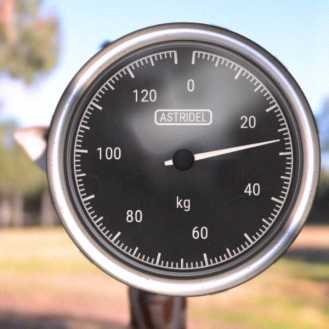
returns 27,kg
